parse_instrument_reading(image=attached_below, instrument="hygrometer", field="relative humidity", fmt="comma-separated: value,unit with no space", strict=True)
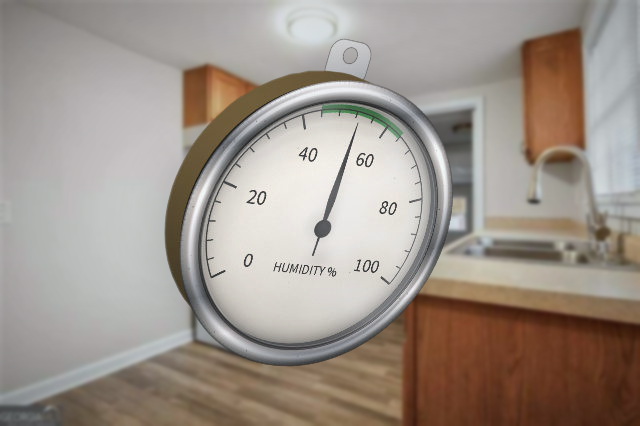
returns 52,%
